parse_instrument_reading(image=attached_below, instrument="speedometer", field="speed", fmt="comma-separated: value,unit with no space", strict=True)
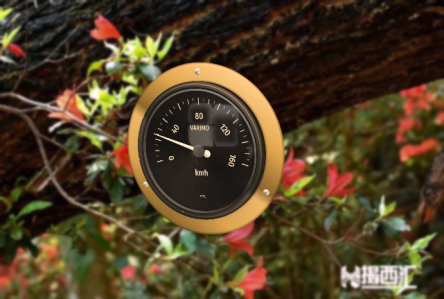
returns 25,km/h
